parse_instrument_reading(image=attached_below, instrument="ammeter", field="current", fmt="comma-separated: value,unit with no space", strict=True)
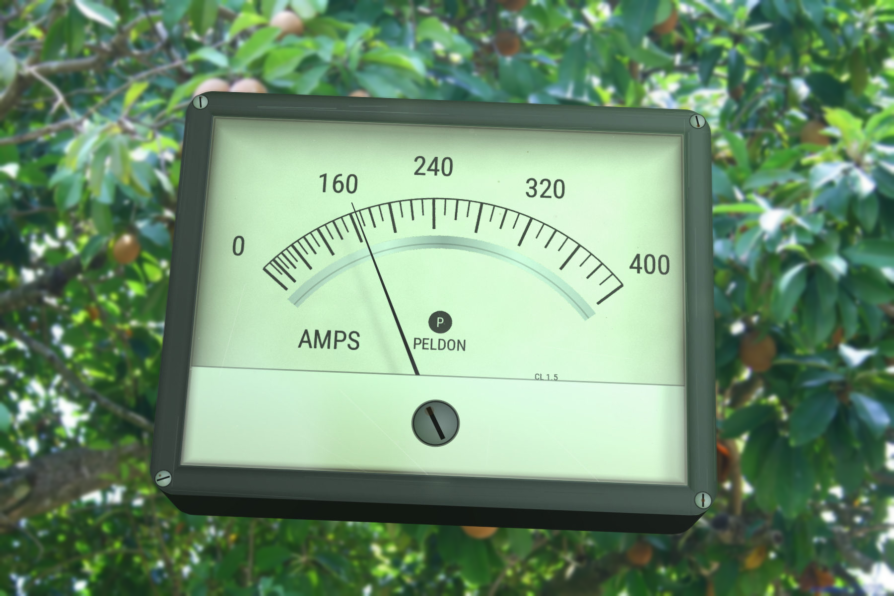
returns 165,A
